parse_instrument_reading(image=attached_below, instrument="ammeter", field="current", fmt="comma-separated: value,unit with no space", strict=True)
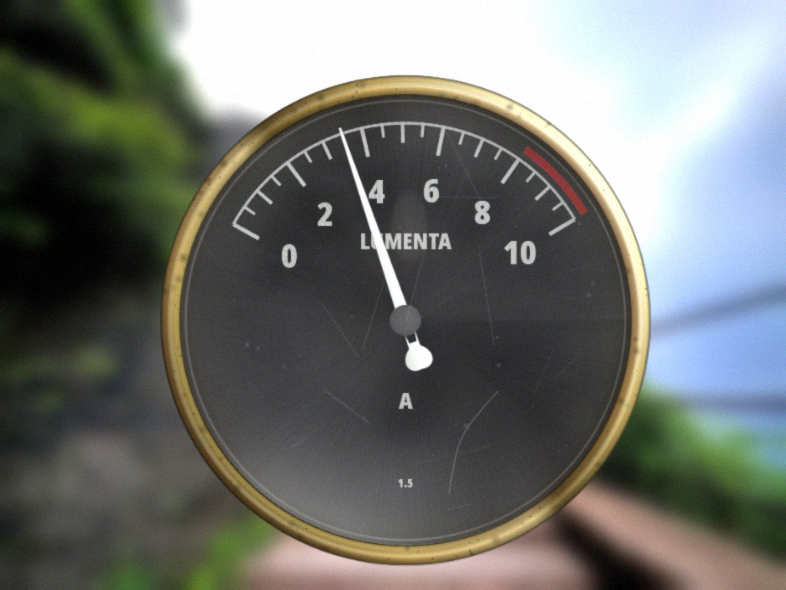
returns 3.5,A
